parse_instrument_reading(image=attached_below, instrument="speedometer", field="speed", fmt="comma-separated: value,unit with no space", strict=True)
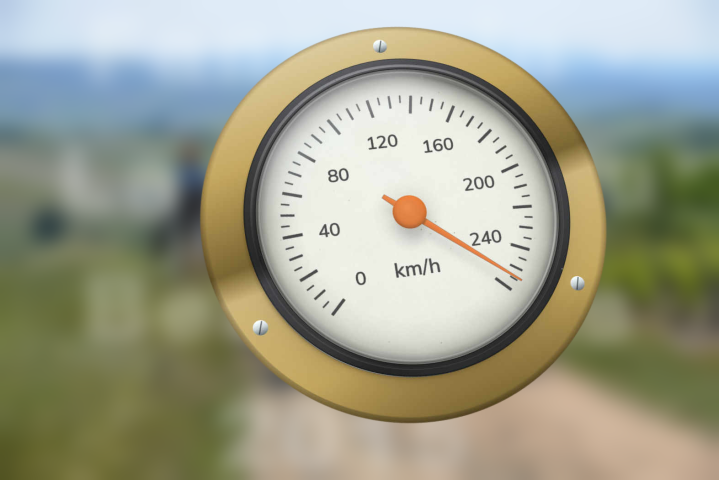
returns 255,km/h
